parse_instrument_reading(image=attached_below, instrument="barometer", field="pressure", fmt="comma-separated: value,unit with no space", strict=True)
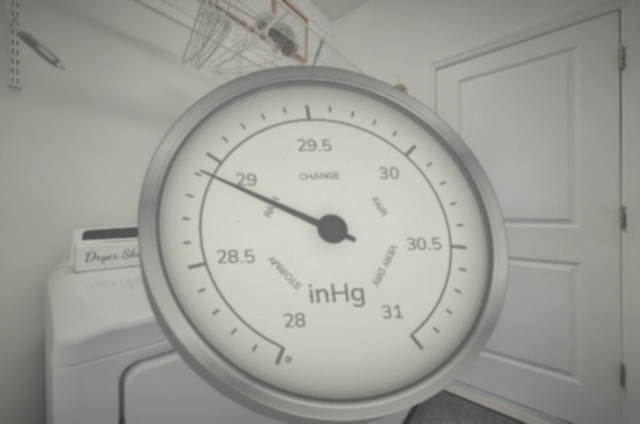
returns 28.9,inHg
